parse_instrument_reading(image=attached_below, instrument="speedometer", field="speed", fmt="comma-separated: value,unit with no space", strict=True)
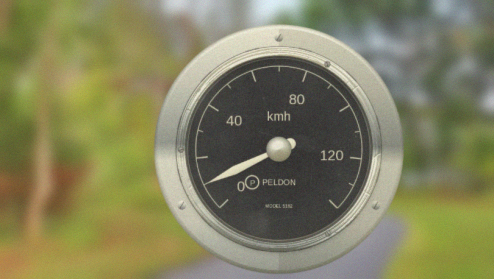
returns 10,km/h
